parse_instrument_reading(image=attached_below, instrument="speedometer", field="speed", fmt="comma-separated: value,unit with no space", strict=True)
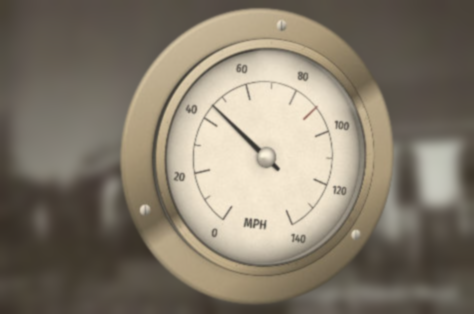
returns 45,mph
